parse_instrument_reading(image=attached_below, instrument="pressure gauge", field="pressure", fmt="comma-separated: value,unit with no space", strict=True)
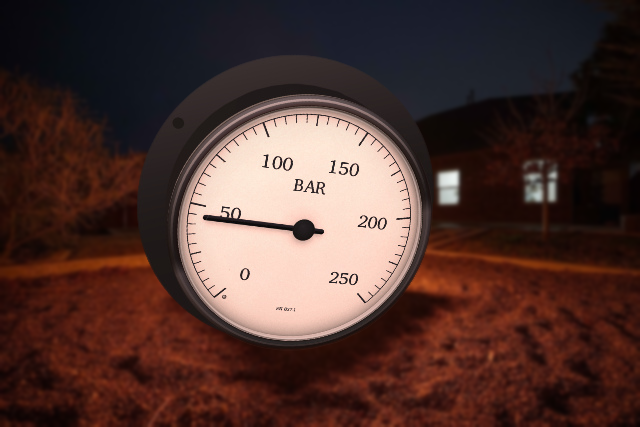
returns 45,bar
